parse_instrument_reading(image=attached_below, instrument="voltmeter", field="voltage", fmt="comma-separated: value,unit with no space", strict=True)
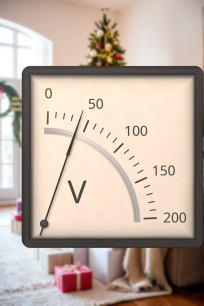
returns 40,V
